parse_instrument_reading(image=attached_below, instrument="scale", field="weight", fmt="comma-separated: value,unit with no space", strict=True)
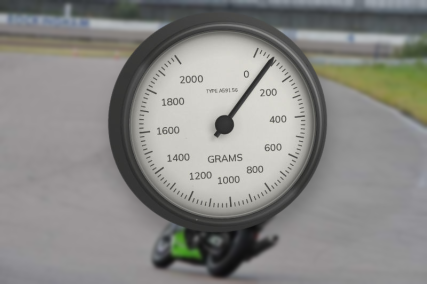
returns 80,g
